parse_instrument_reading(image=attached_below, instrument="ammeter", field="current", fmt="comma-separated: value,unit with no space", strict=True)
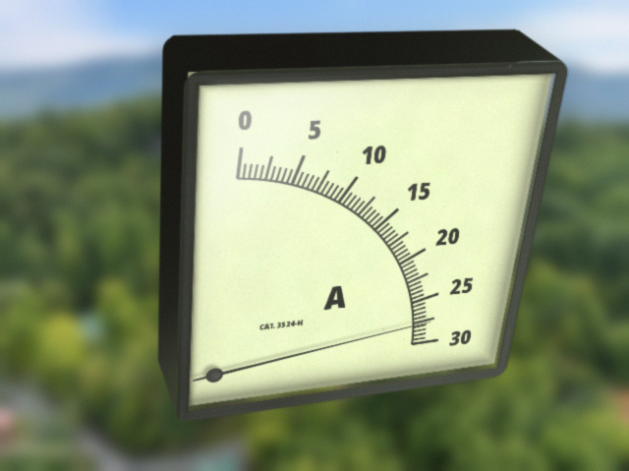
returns 27.5,A
